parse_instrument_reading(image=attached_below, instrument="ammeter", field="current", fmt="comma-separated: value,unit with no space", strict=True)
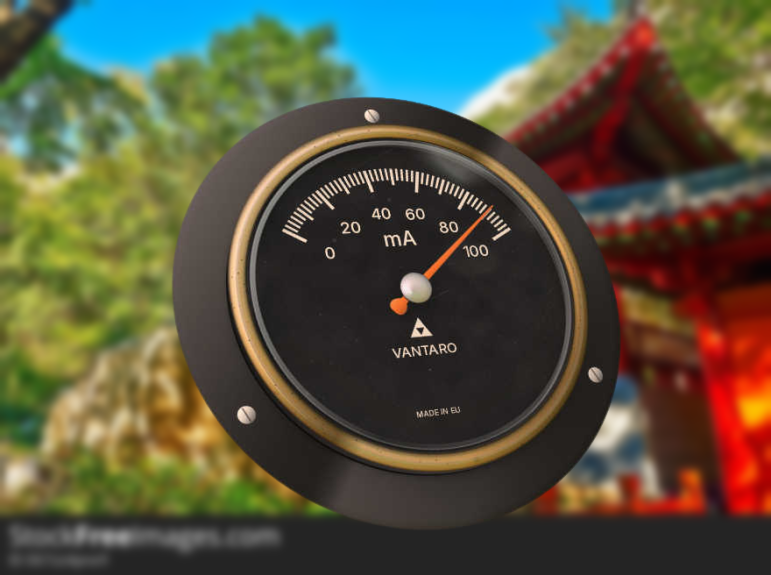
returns 90,mA
